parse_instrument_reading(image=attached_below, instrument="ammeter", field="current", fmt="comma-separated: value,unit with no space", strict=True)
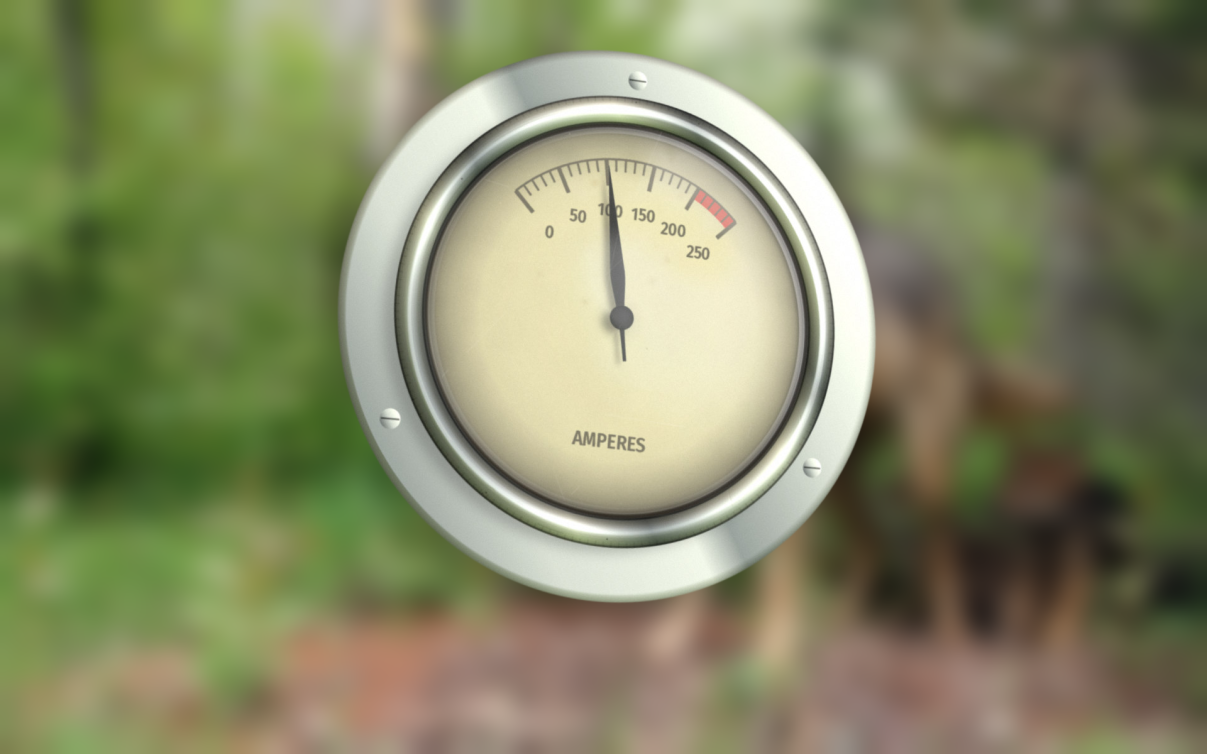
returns 100,A
